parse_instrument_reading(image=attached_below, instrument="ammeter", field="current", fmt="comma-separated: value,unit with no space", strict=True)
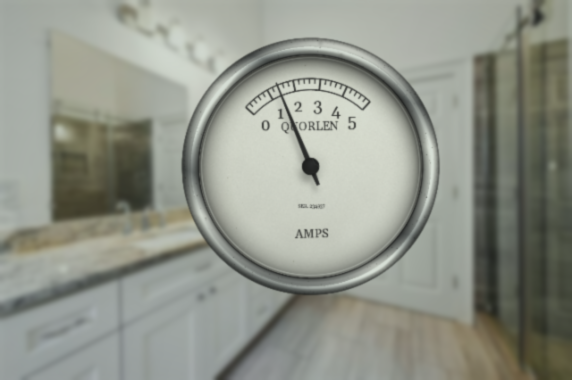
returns 1.4,A
